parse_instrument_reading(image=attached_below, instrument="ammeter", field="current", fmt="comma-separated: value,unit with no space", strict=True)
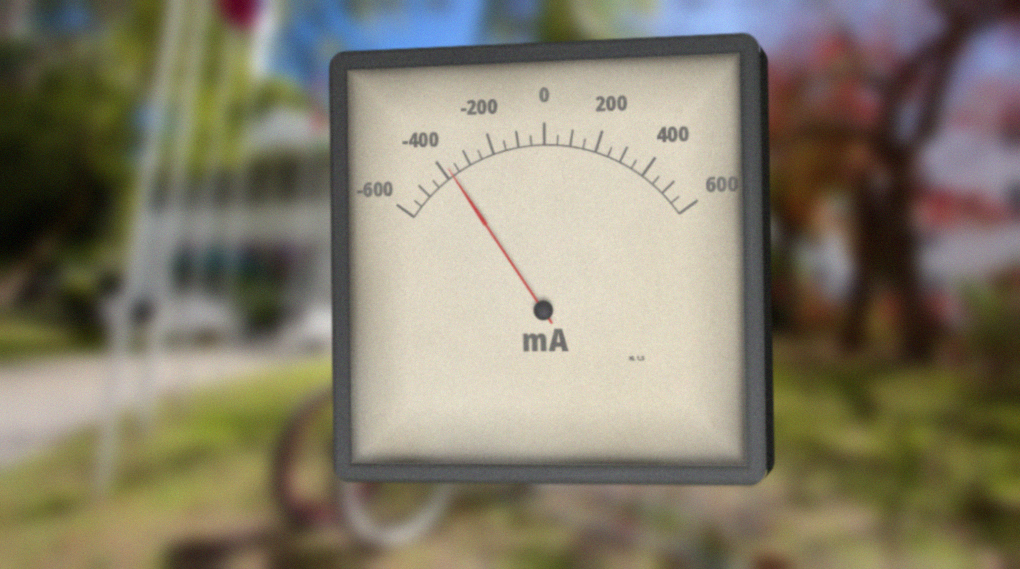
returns -375,mA
